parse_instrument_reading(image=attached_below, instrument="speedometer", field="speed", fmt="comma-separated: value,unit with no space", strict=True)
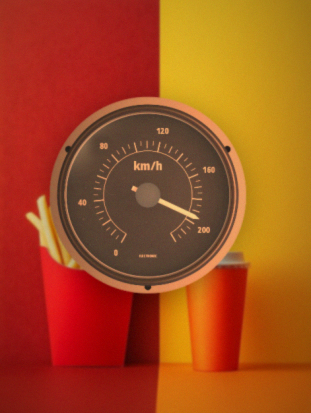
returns 195,km/h
